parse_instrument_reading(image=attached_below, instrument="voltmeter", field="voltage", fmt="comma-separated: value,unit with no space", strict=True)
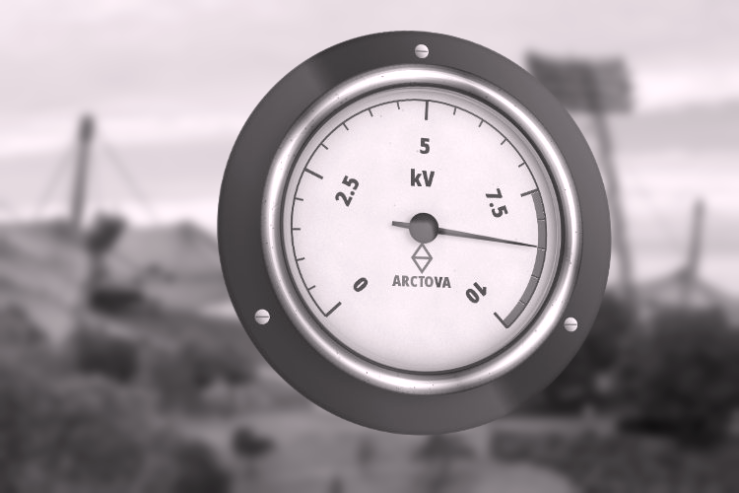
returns 8.5,kV
